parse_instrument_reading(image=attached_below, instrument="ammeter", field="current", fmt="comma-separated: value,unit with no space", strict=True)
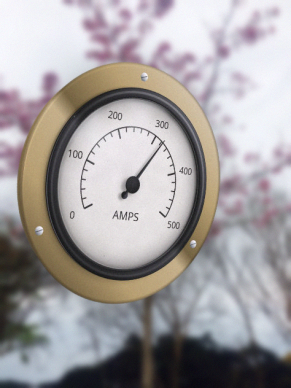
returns 320,A
